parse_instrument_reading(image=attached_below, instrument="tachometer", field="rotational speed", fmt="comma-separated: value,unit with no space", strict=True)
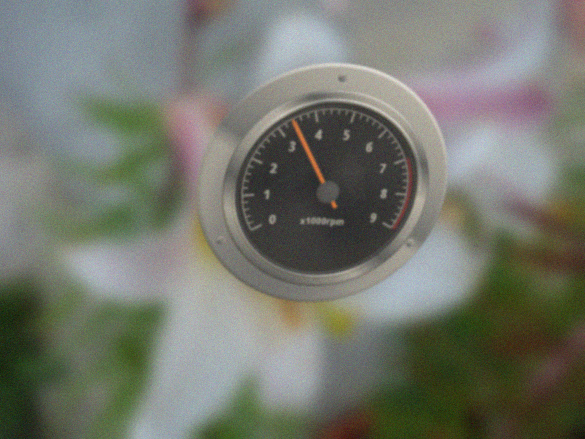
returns 3400,rpm
